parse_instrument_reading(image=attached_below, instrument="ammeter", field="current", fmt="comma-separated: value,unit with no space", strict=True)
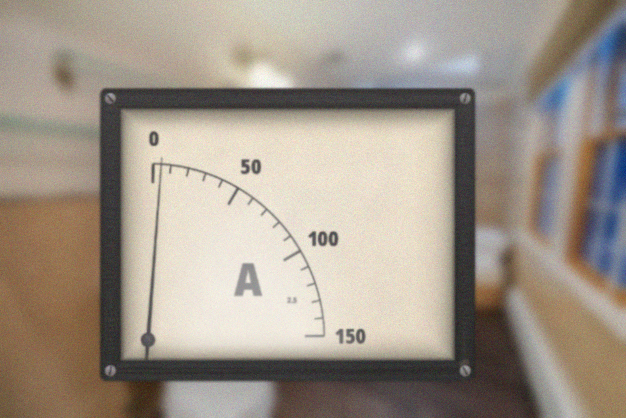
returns 5,A
